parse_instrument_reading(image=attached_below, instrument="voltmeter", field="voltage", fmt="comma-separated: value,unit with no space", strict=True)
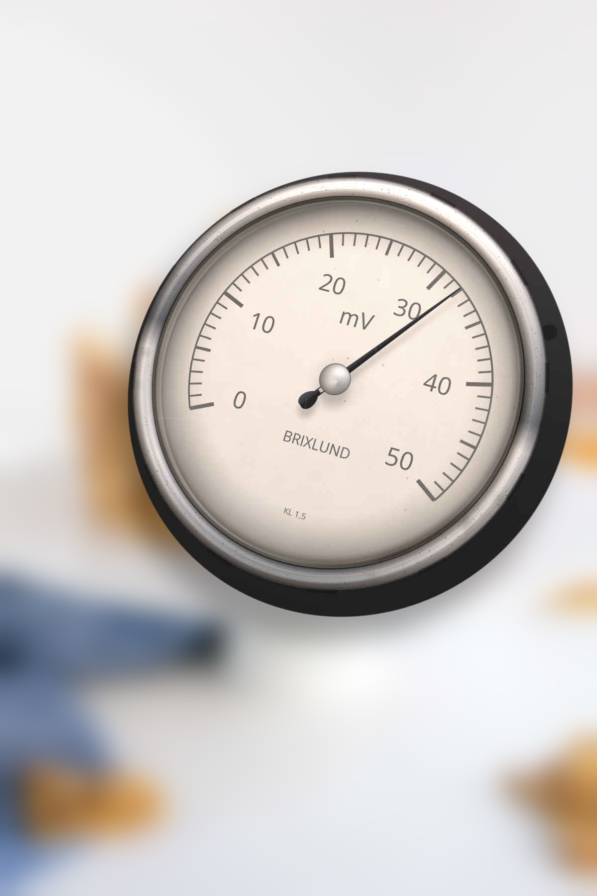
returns 32,mV
